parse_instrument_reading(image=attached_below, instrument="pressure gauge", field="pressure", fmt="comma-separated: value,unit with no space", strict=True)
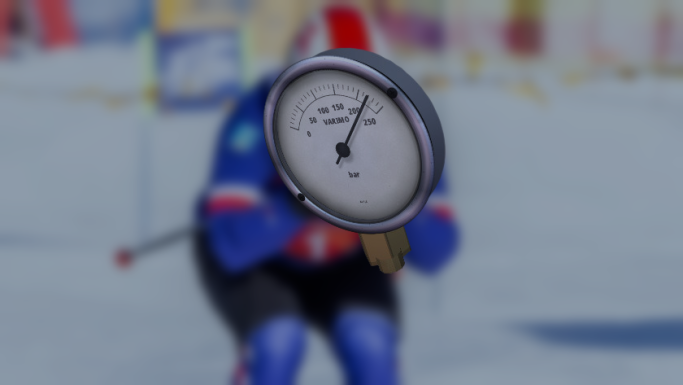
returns 220,bar
